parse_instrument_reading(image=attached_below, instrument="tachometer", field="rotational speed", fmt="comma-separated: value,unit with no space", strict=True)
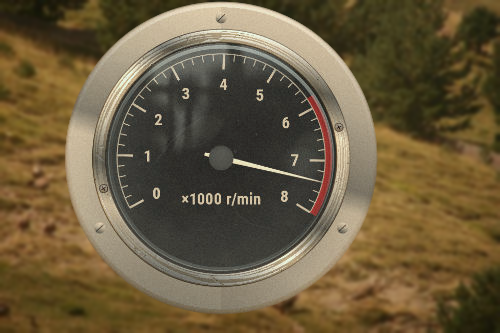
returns 7400,rpm
